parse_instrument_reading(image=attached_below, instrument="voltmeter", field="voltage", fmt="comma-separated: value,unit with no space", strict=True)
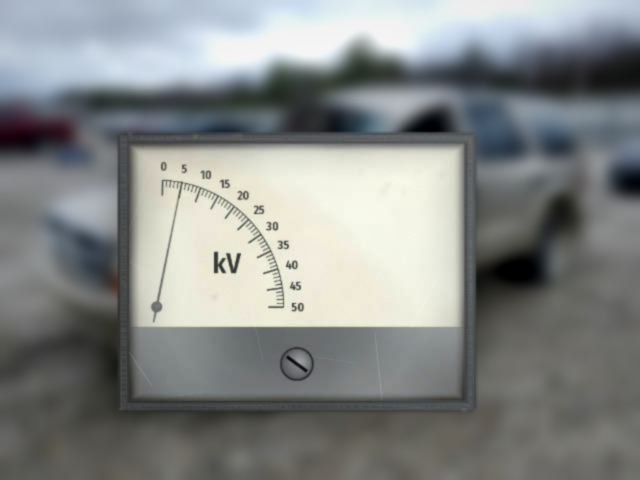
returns 5,kV
